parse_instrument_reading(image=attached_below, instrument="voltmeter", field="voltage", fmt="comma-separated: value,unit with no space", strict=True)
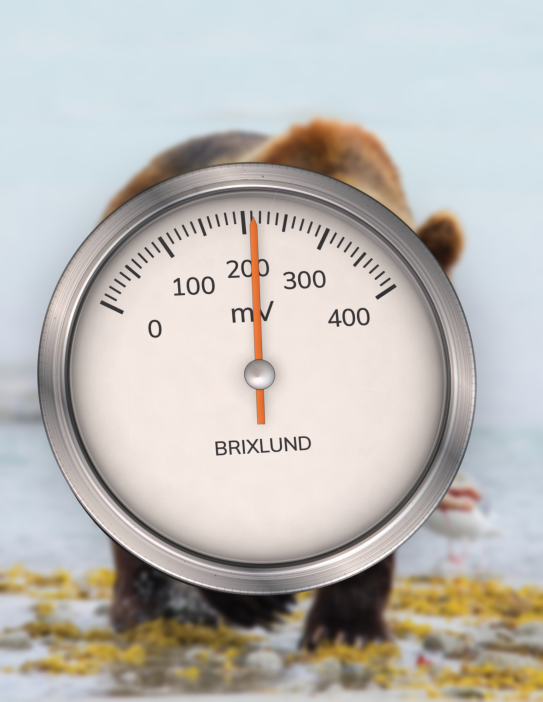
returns 210,mV
